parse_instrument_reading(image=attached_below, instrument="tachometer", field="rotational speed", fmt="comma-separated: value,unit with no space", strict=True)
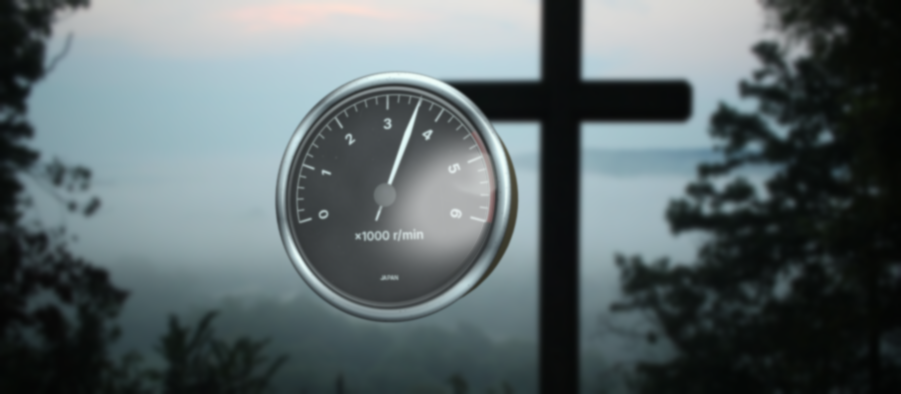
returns 3600,rpm
